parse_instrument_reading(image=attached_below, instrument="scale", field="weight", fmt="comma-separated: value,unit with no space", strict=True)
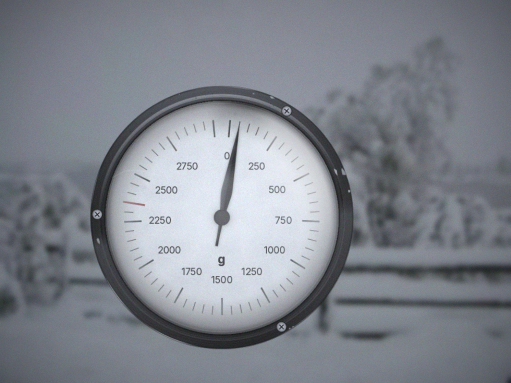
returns 50,g
